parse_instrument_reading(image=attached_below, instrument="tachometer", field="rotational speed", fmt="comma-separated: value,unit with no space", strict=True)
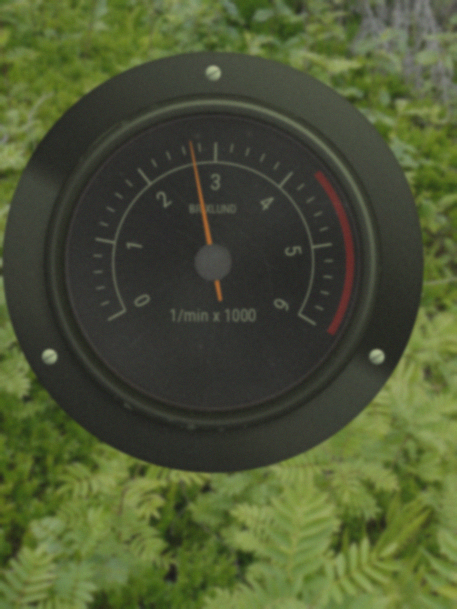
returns 2700,rpm
